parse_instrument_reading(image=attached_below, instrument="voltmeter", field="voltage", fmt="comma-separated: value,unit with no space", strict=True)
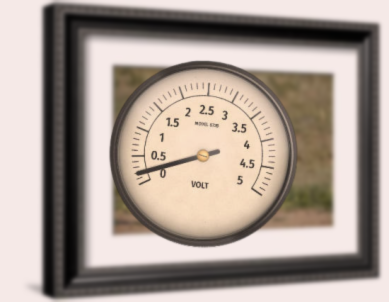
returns 0.2,V
